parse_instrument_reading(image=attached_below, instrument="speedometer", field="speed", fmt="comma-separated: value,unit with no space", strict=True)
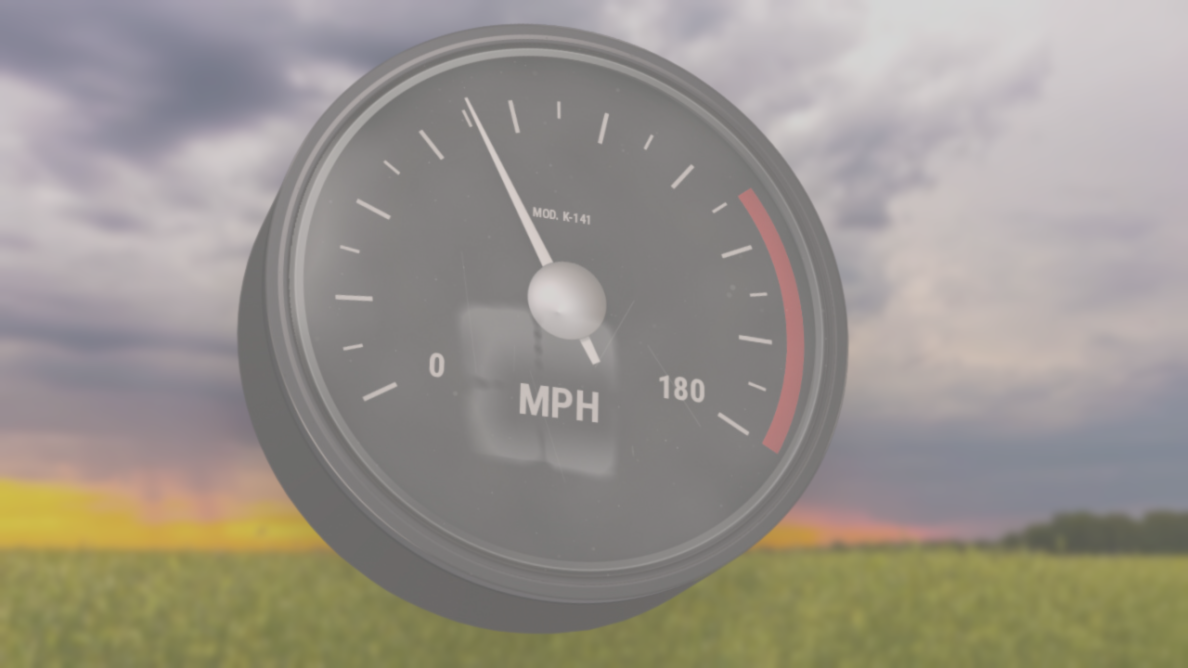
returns 70,mph
